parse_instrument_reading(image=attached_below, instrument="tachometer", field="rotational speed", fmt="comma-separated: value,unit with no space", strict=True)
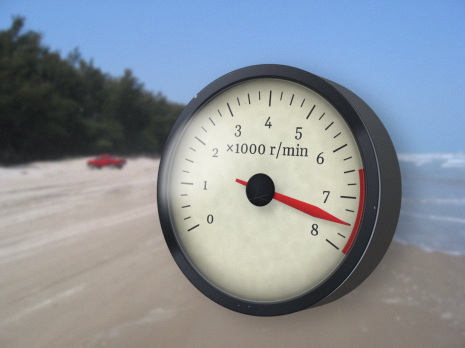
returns 7500,rpm
